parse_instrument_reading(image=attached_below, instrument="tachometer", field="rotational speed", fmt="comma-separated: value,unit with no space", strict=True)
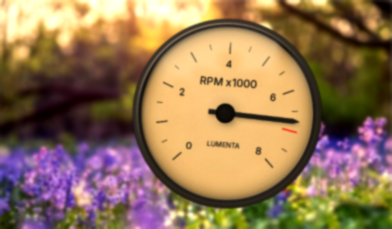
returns 6750,rpm
